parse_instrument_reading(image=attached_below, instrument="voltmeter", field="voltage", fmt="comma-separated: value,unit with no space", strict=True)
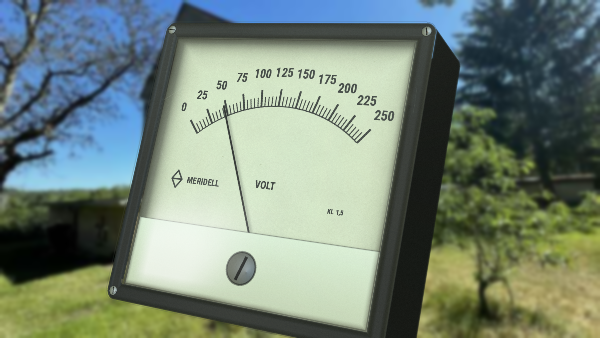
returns 50,V
